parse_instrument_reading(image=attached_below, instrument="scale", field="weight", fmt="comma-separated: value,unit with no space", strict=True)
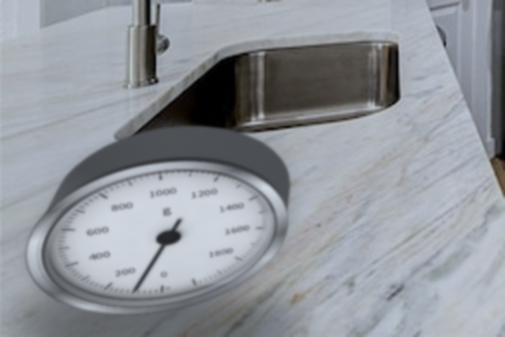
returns 100,g
